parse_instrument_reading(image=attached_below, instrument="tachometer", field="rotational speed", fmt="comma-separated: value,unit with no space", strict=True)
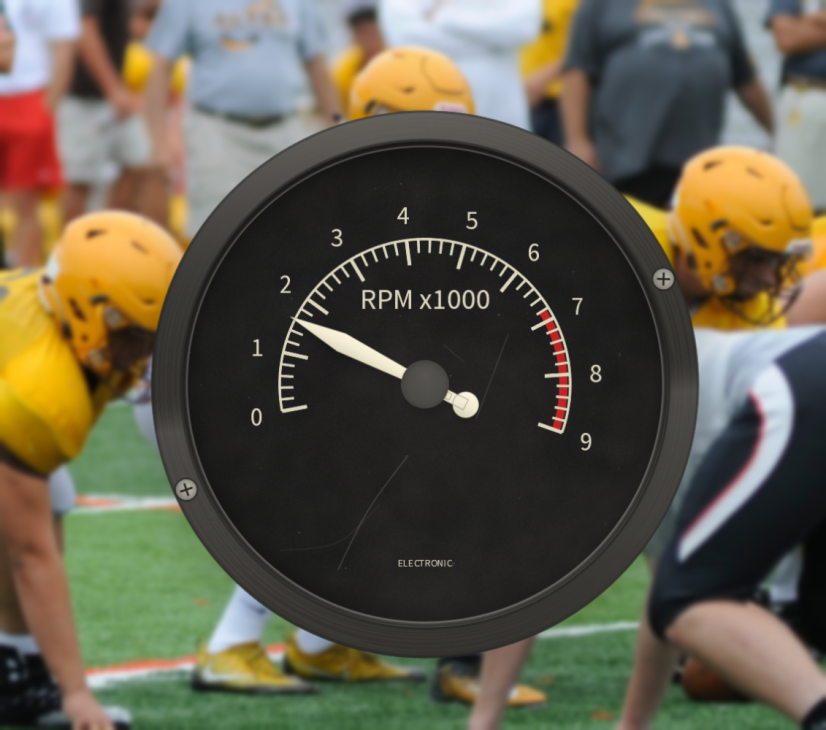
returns 1600,rpm
